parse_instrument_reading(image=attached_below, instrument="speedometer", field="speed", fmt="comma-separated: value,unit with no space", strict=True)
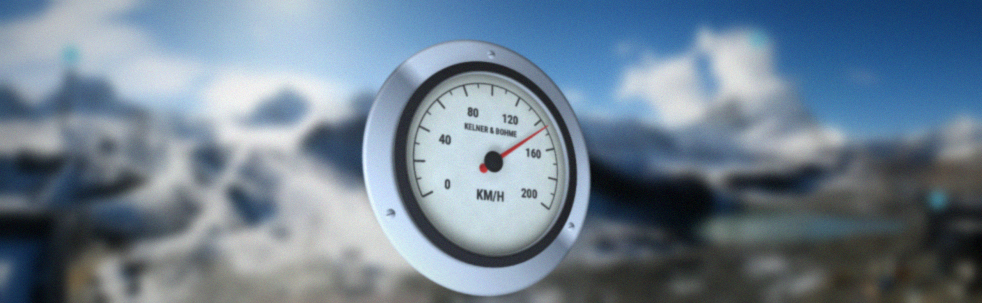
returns 145,km/h
